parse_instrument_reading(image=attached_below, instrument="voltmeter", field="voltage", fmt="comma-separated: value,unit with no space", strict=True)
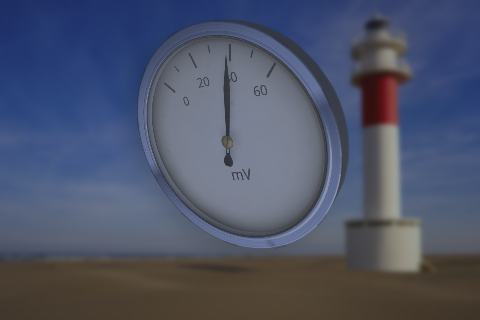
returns 40,mV
